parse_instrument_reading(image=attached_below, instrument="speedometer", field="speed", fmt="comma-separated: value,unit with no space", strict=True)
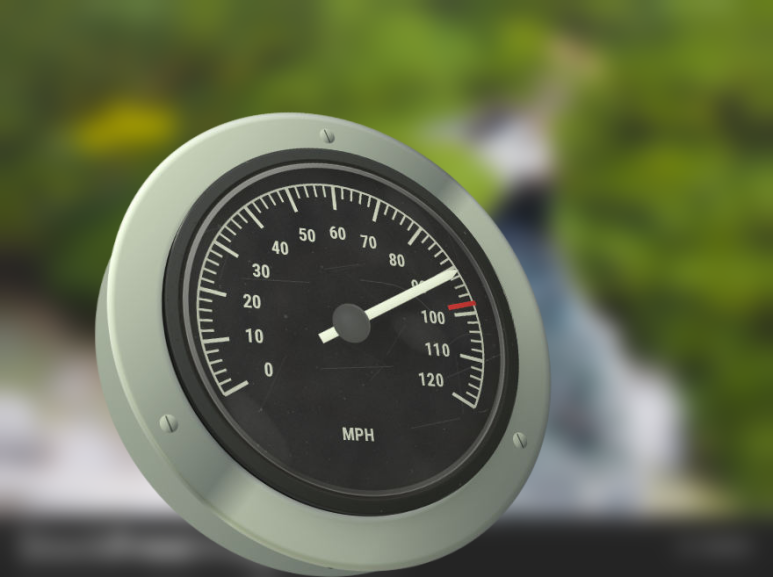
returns 91,mph
